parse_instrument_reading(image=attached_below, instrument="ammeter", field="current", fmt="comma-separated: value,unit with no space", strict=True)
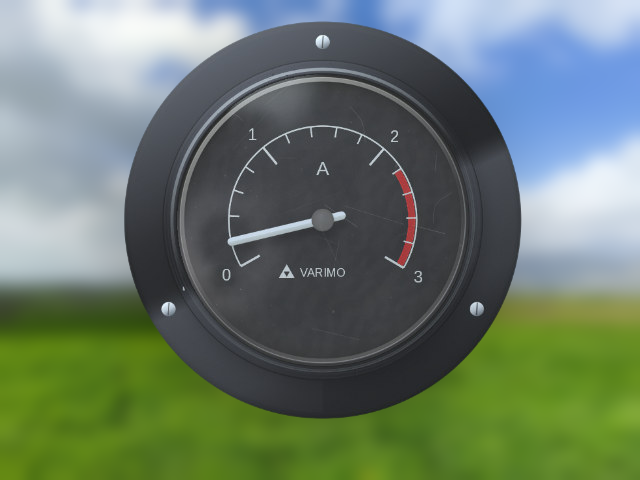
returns 0.2,A
